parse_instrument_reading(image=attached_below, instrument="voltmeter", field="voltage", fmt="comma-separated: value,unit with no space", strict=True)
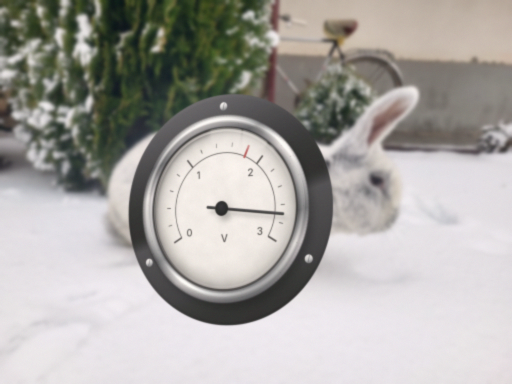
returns 2.7,V
